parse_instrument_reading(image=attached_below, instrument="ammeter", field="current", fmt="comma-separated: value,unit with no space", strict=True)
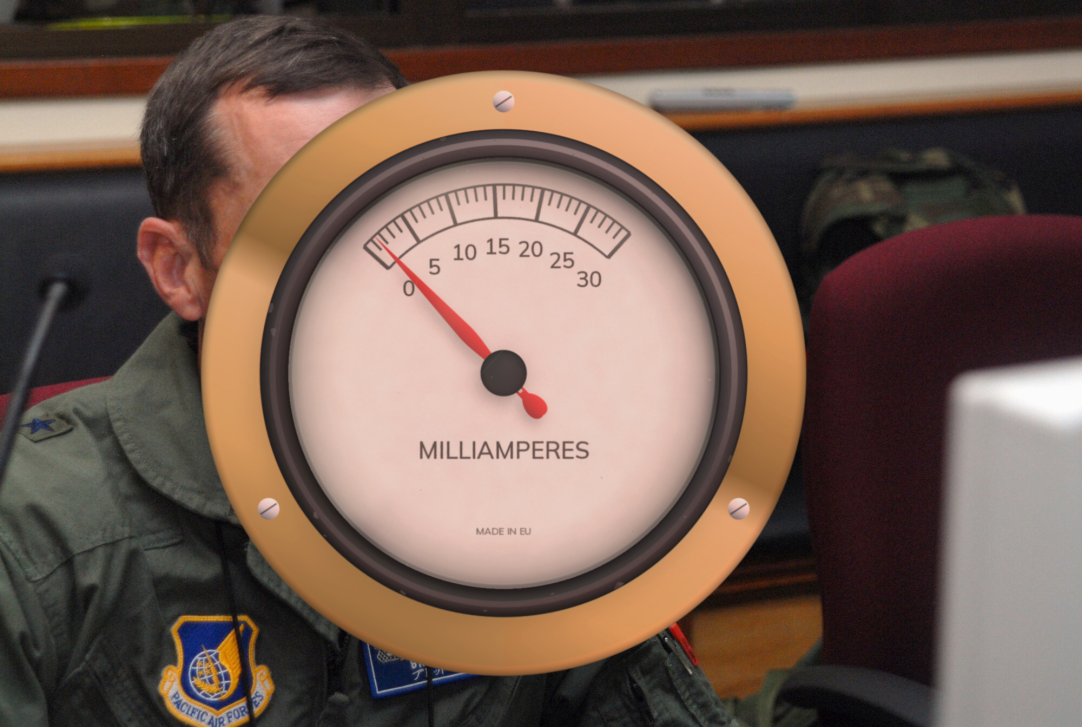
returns 1.5,mA
